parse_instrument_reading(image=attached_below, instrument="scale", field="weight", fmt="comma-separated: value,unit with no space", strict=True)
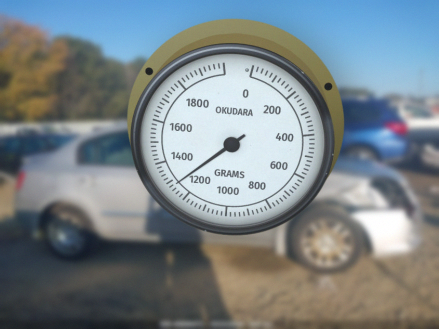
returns 1280,g
